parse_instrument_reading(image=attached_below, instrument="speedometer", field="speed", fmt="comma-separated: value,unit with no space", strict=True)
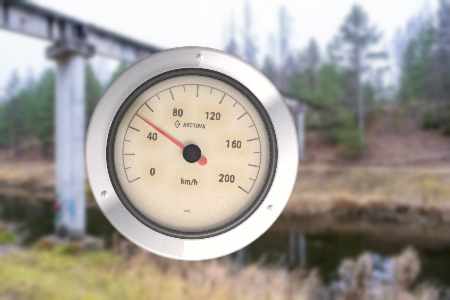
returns 50,km/h
